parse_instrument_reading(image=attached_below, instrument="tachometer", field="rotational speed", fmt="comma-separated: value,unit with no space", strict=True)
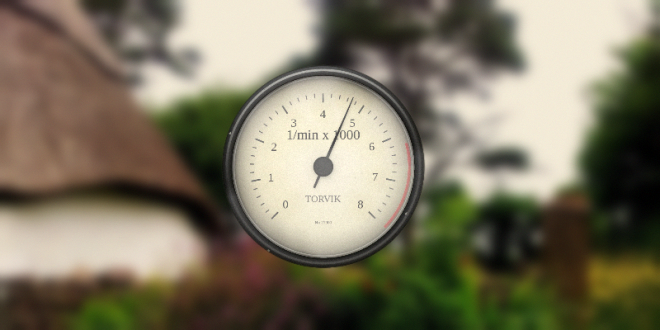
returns 4700,rpm
